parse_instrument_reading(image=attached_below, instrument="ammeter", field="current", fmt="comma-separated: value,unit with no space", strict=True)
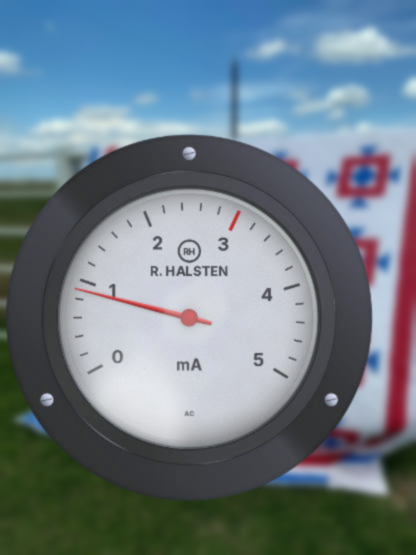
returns 0.9,mA
